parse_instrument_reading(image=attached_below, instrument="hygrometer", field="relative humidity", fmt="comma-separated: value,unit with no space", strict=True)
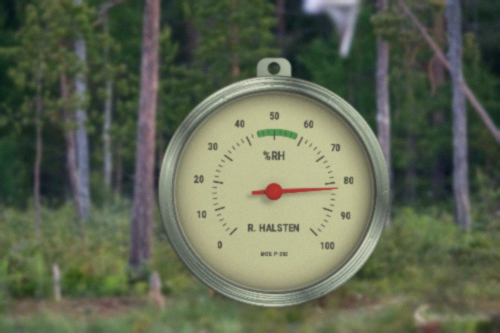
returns 82,%
